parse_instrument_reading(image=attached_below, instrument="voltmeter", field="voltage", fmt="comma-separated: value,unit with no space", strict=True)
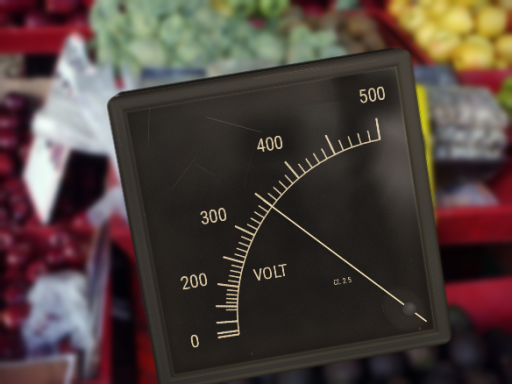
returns 350,V
